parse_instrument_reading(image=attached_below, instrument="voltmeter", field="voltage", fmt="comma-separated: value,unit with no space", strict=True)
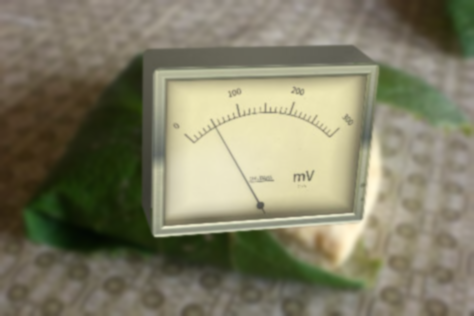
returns 50,mV
